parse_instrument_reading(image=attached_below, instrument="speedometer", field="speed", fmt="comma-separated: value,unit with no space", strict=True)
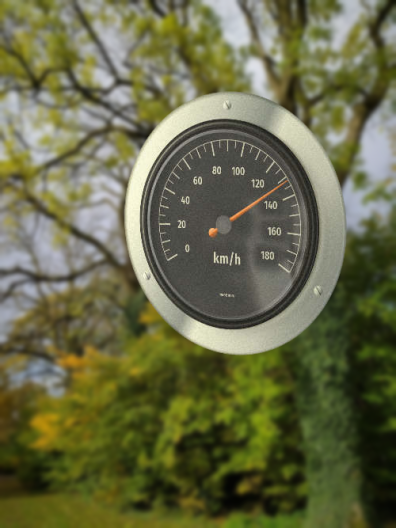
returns 132.5,km/h
